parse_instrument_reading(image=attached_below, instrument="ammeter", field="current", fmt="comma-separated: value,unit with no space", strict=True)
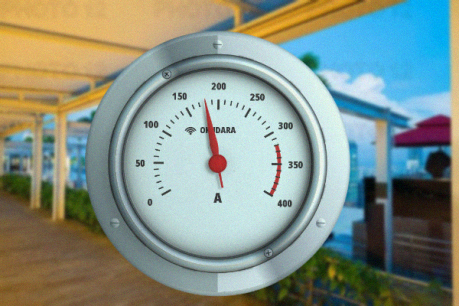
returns 180,A
